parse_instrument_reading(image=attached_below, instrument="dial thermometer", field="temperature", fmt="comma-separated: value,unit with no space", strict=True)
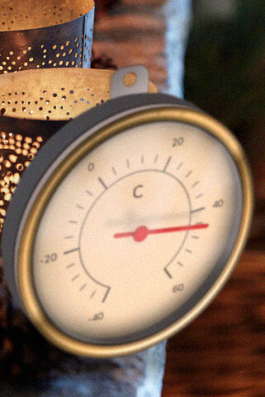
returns 44,°C
